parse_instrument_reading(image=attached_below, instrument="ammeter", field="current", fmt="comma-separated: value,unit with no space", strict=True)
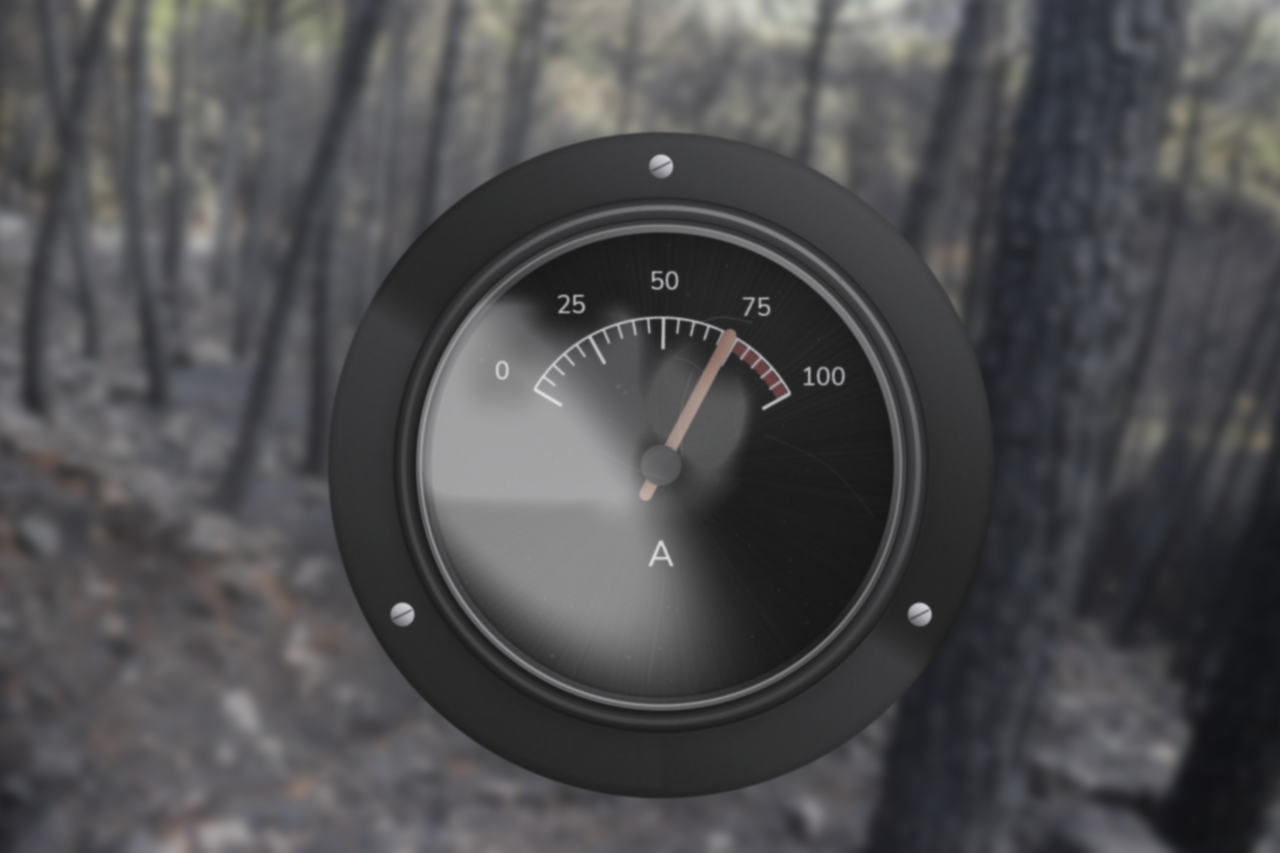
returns 72.5,A
